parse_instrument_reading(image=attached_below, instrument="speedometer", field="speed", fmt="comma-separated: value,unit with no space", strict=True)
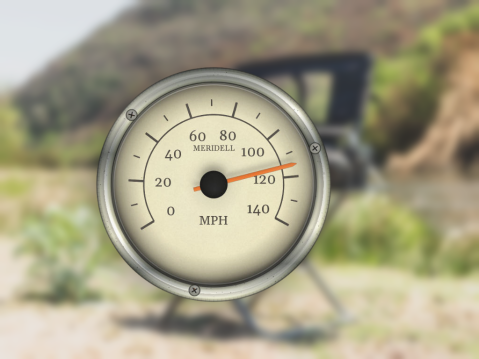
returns 115,mph
